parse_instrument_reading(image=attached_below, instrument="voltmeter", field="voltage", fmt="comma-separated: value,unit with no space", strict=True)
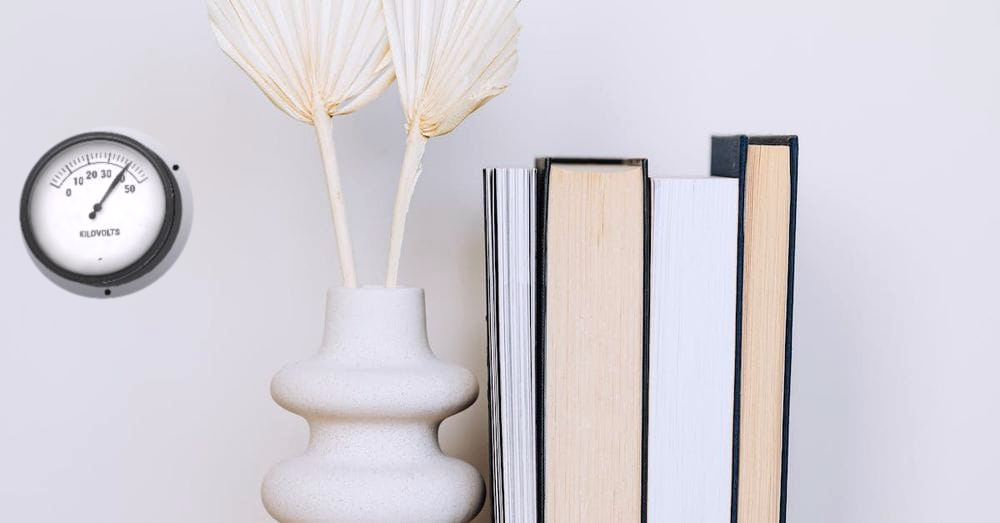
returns 40,kV
